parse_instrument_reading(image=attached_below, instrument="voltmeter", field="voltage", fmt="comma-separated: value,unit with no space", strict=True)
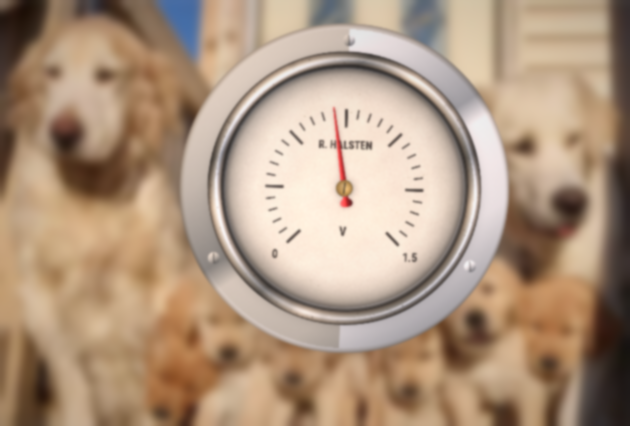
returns 0.7,V
